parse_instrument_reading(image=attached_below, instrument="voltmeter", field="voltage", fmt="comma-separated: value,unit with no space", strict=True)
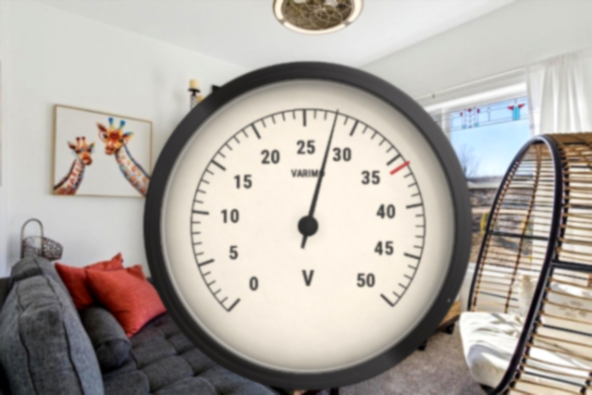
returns 28,V
